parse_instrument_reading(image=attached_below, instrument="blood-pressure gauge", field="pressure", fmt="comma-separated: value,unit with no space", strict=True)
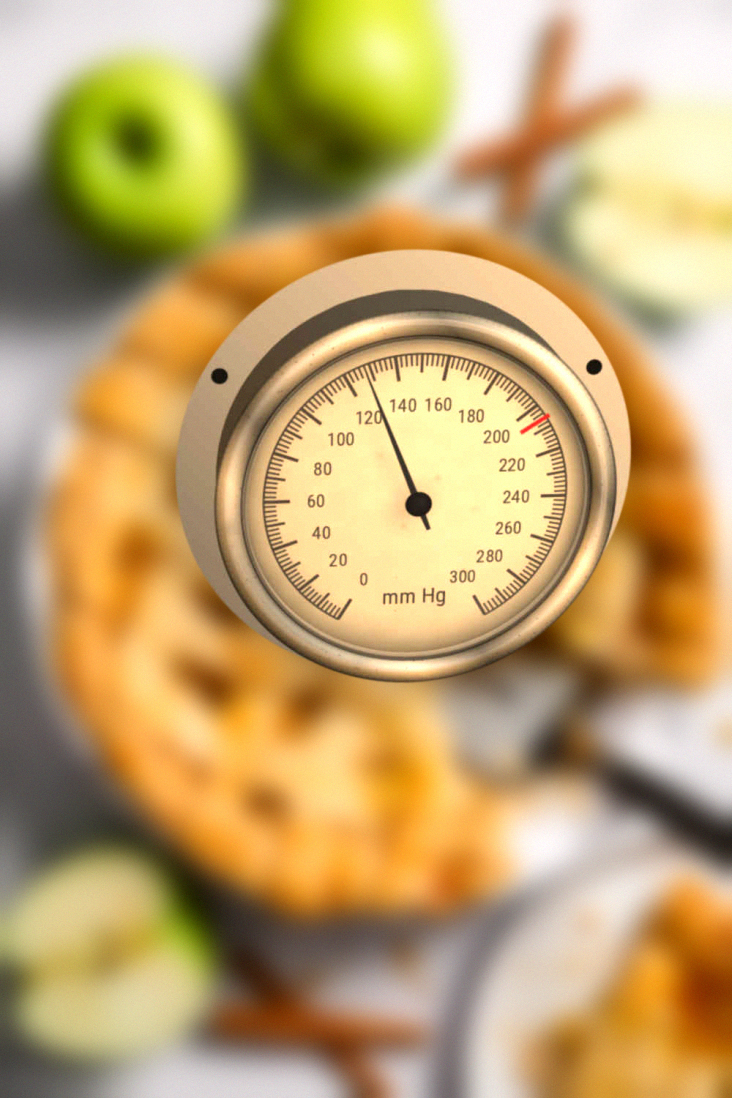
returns 128,mmHg
